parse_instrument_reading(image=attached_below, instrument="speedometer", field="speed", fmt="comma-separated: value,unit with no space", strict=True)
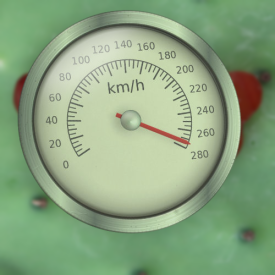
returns 275,km/h
